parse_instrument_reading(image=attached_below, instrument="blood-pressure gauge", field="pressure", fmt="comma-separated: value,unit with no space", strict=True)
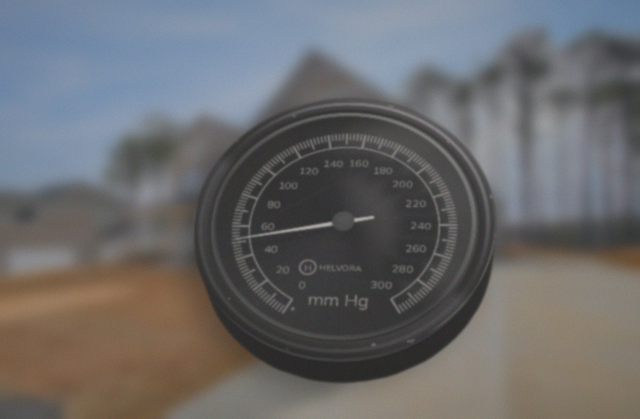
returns 50,mmHg
